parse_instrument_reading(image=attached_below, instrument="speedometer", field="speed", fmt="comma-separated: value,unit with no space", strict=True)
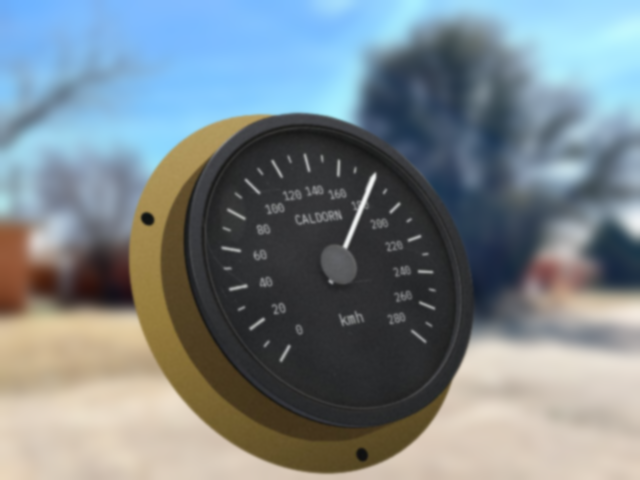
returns 180,km/h
